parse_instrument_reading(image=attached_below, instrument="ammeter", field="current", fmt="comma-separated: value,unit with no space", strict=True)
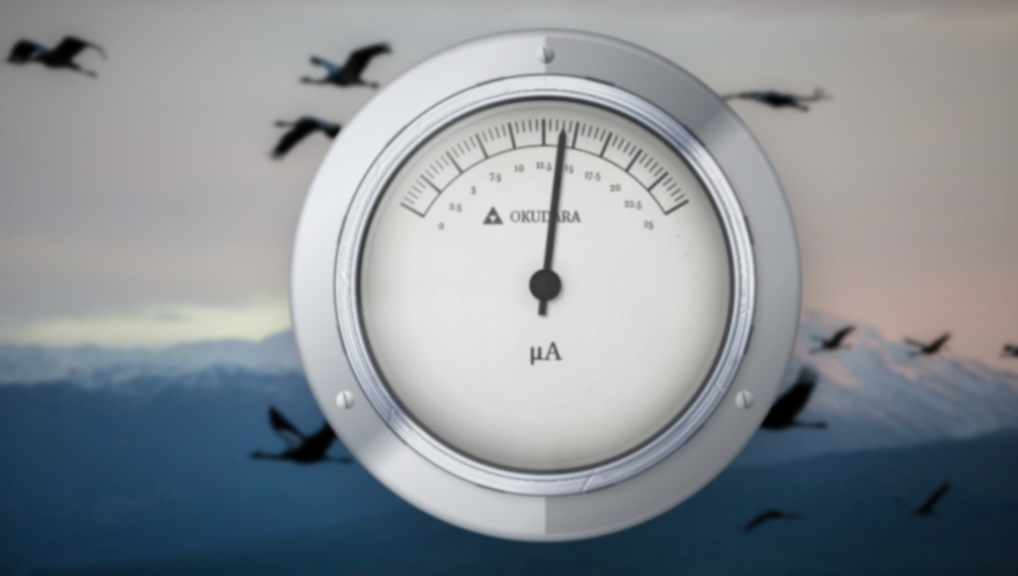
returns 14,µA
